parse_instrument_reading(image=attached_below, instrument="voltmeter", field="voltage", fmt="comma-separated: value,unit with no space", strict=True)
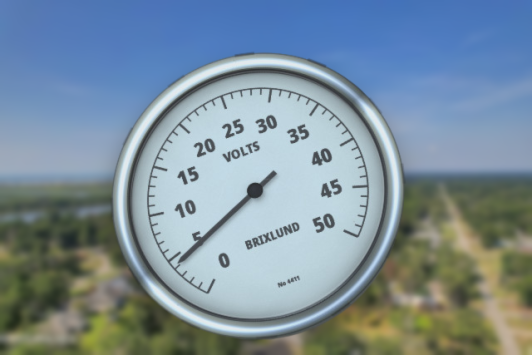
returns 4,V
